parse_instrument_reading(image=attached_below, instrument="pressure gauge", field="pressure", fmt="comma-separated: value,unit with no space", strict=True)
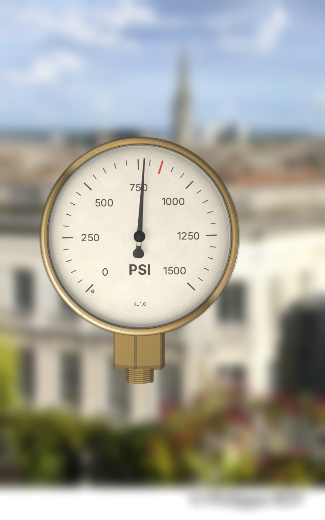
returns 775,psi
